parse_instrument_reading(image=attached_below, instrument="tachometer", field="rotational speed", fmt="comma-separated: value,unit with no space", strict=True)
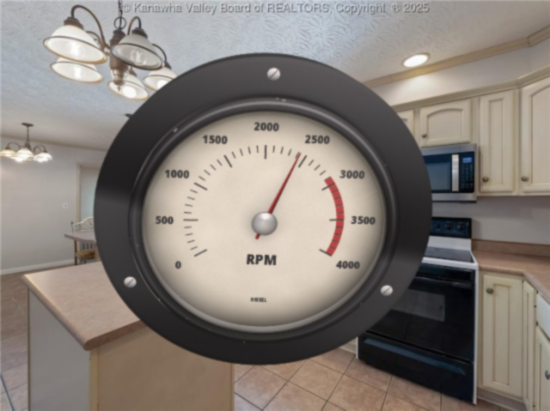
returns 2400,rpm
